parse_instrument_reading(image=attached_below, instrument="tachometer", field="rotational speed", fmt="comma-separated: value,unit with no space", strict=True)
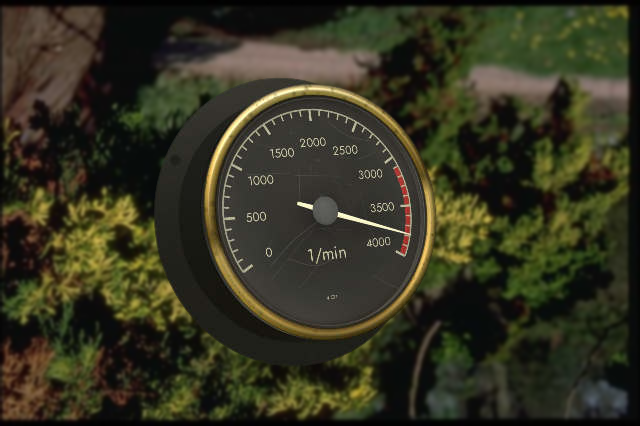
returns 3800,rpm
